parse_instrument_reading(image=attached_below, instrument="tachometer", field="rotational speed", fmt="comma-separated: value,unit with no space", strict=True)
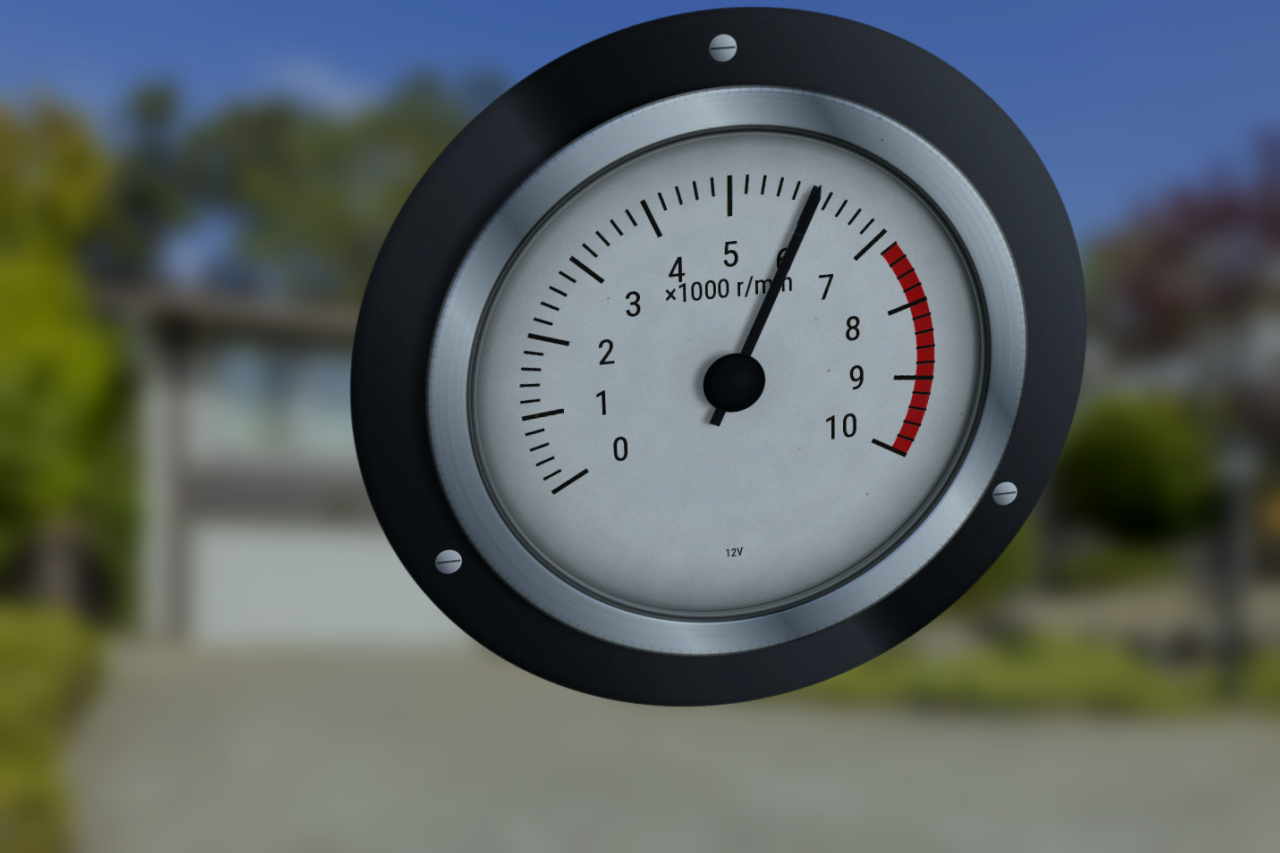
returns 6000,rpm
